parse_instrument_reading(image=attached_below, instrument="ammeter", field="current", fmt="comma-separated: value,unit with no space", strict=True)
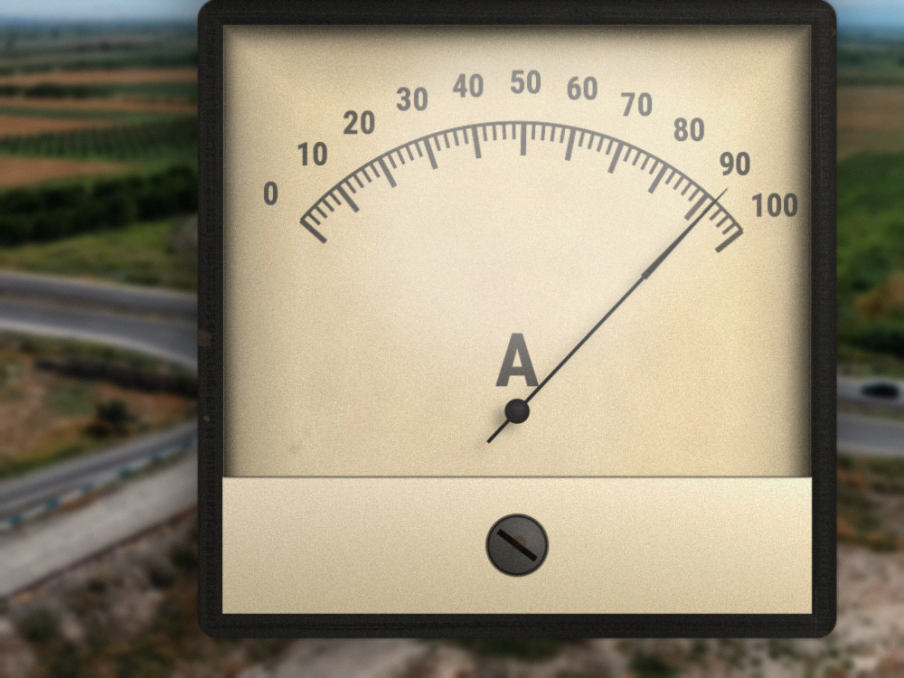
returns 92,A
